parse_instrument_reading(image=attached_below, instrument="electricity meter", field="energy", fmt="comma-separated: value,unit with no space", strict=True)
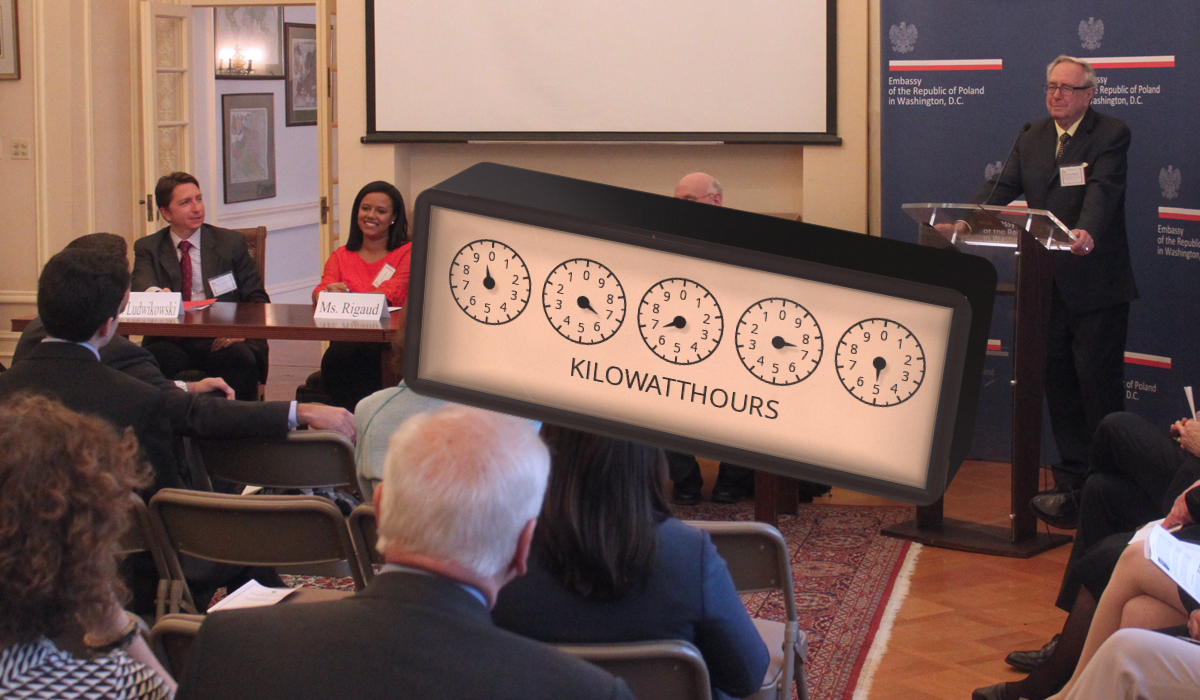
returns 96675,kWh
